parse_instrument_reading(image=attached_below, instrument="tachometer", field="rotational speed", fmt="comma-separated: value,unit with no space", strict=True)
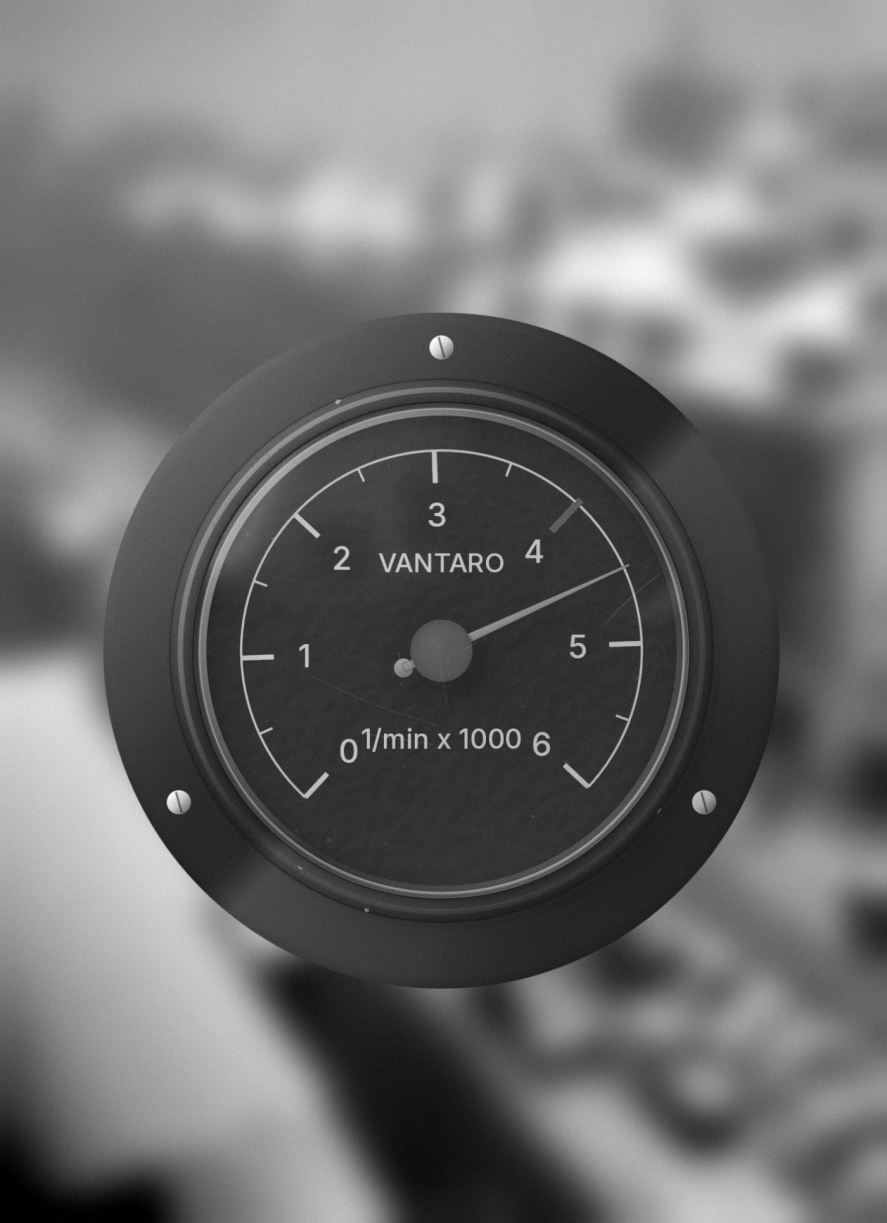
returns 4500,rpm
